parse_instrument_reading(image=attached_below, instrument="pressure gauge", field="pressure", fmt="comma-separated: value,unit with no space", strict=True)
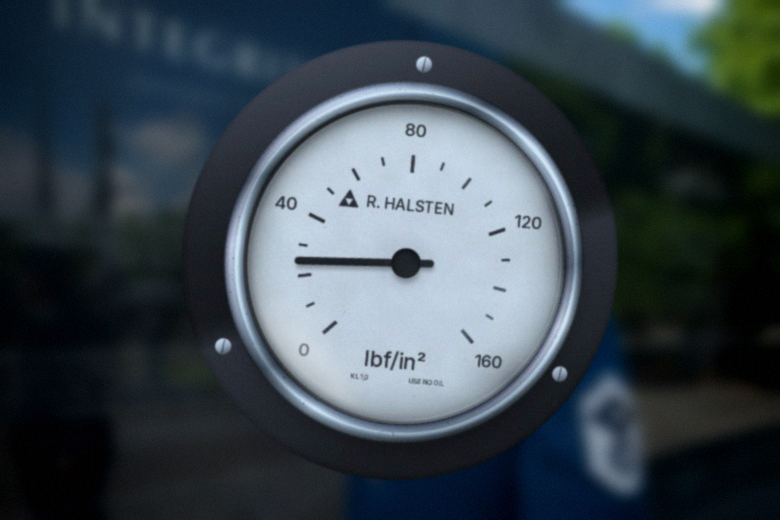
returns 25,psi
